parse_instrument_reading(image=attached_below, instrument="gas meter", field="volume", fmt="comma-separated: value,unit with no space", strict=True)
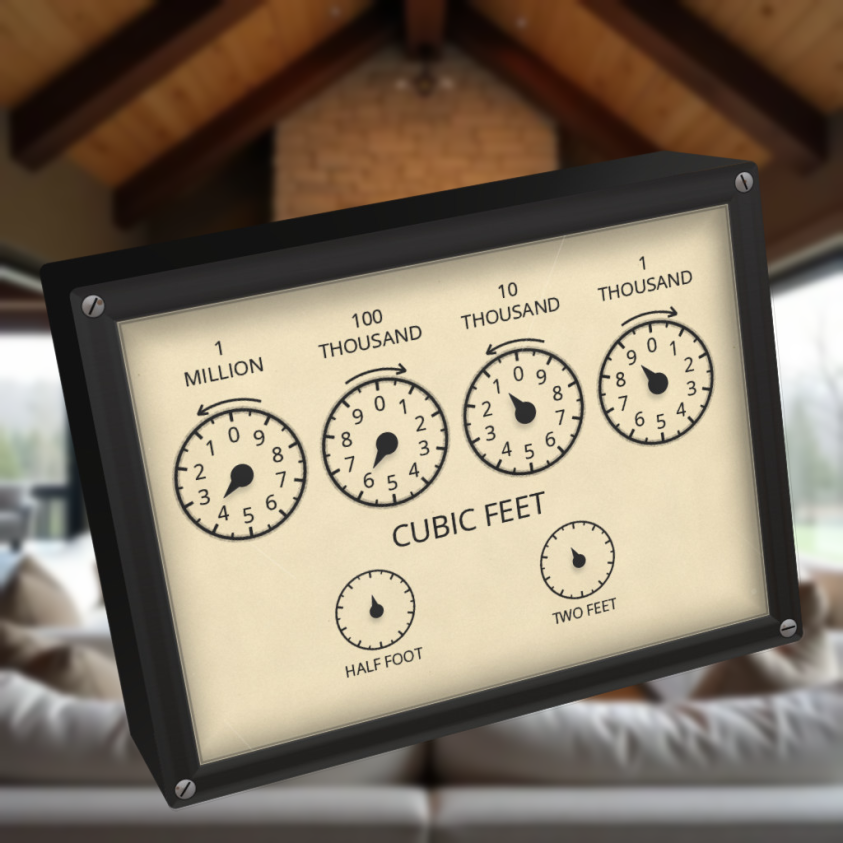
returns 360900,ft³
